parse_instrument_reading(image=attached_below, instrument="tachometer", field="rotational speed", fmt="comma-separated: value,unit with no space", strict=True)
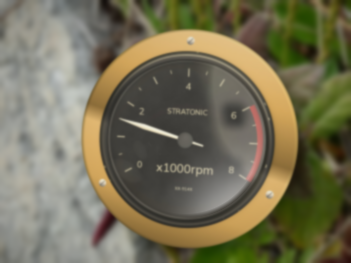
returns 1500,rpm
